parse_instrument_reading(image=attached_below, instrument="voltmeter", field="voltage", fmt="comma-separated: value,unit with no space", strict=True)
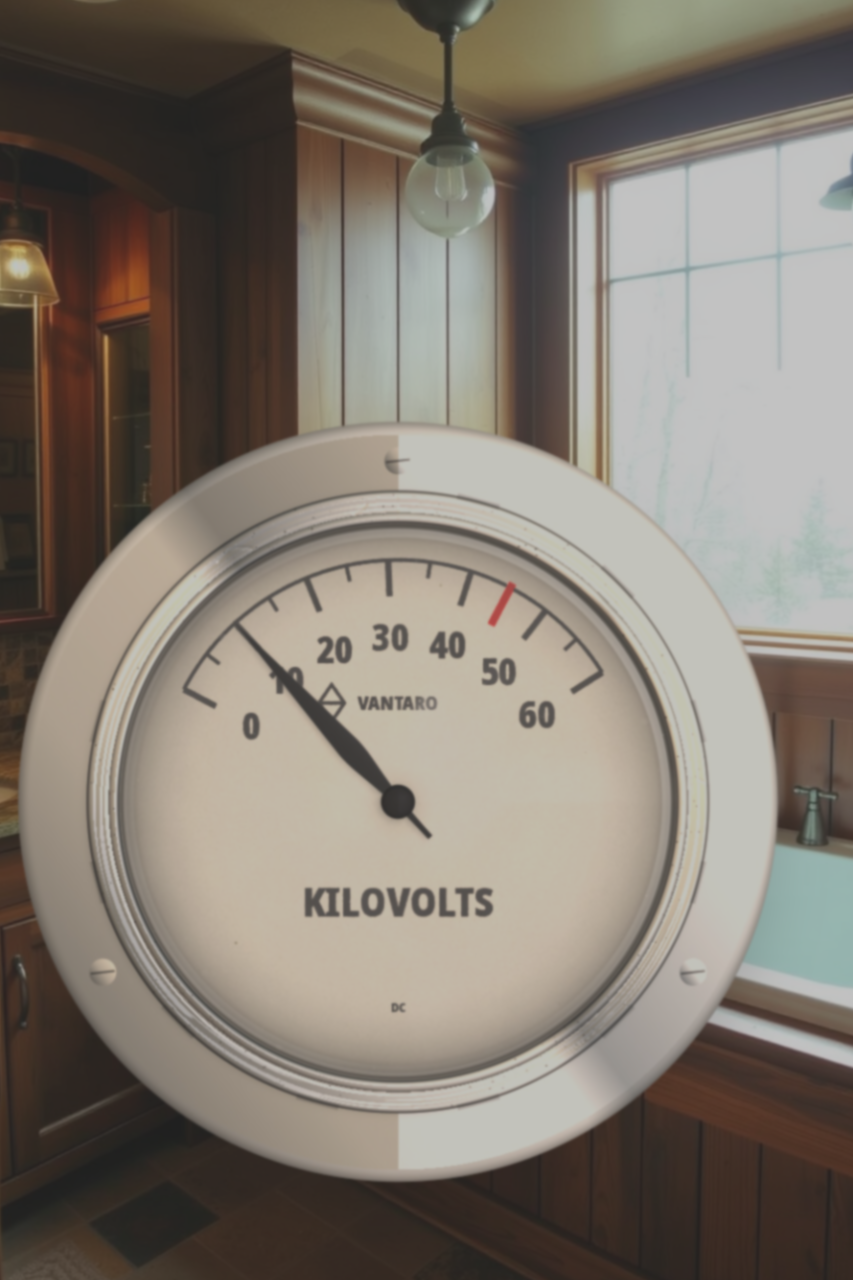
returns 10,kV
